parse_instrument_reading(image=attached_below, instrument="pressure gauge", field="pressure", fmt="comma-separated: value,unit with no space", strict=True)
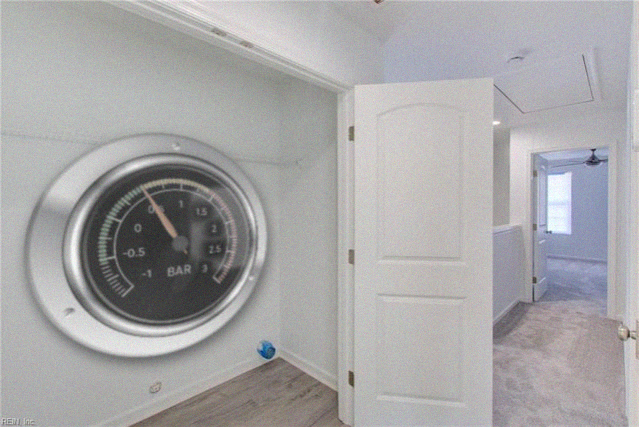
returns 0.5,bar
